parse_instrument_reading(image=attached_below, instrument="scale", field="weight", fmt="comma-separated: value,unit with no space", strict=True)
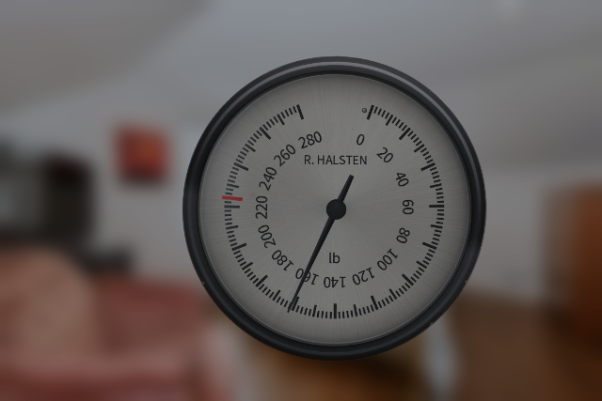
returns 162,lb
